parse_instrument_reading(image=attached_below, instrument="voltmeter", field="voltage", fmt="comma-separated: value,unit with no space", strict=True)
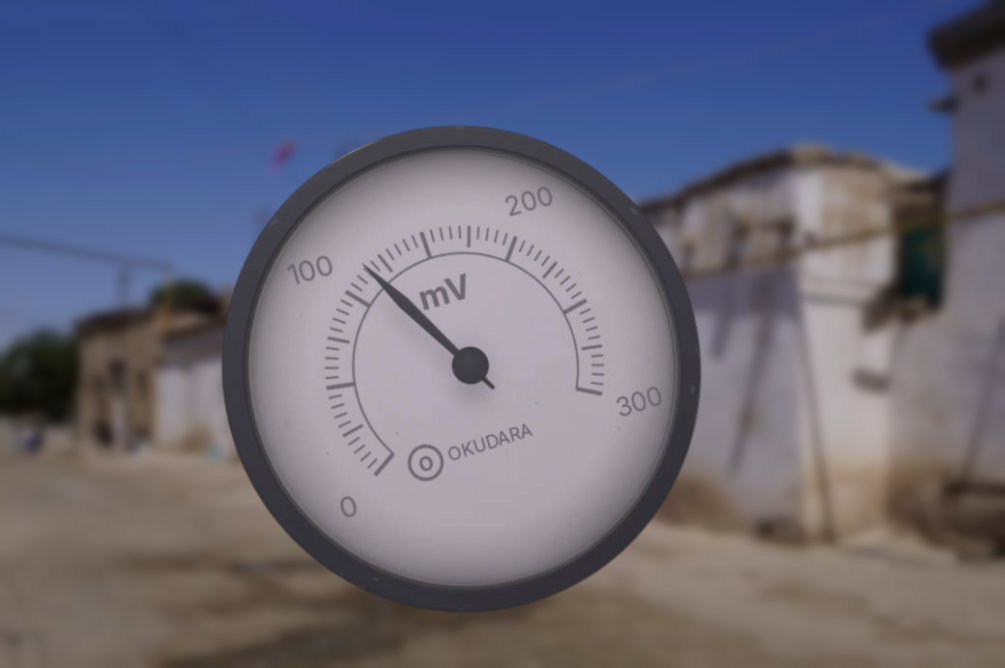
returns 115,mV
